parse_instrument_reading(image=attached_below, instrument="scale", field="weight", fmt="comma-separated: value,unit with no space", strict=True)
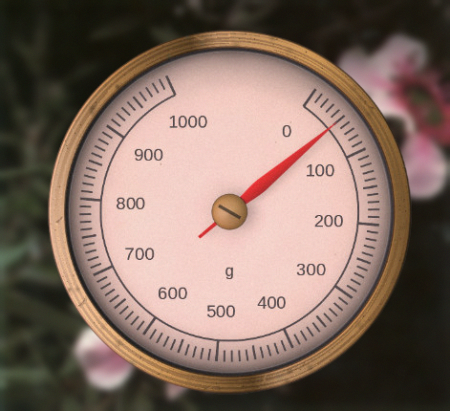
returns 50,g
